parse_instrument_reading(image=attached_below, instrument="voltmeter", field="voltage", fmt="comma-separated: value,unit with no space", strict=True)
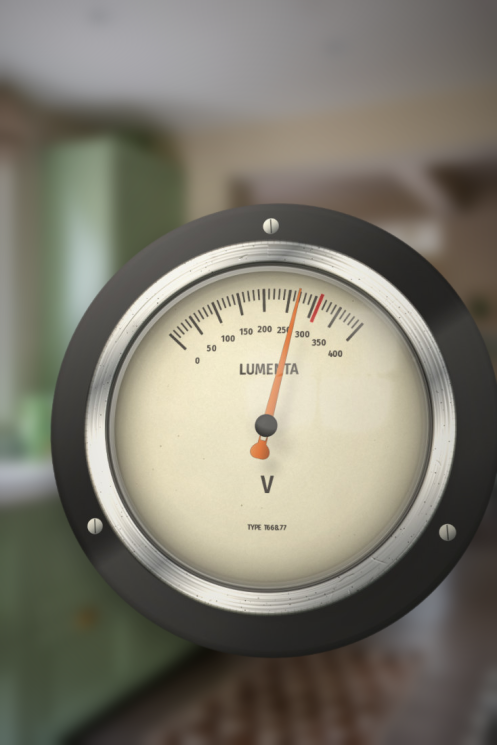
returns 270,V
